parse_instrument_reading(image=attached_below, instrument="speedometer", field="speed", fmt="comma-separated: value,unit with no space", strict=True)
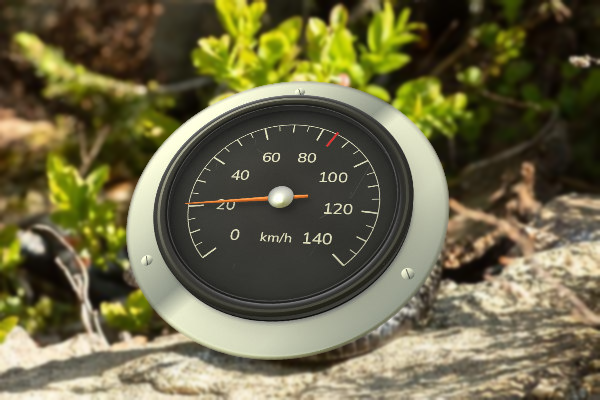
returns 20,km/h
